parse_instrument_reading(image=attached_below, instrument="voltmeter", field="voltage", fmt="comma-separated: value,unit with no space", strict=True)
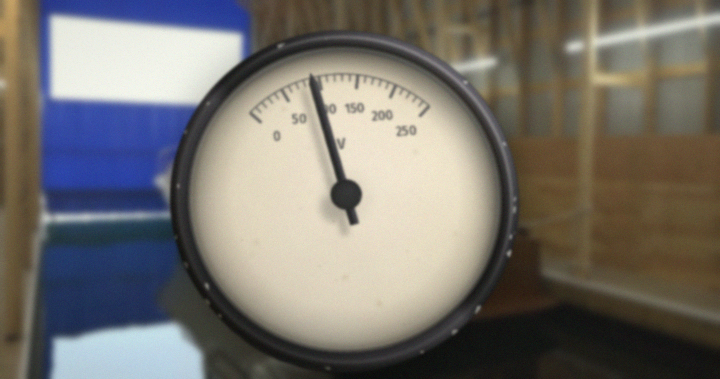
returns 90,V
